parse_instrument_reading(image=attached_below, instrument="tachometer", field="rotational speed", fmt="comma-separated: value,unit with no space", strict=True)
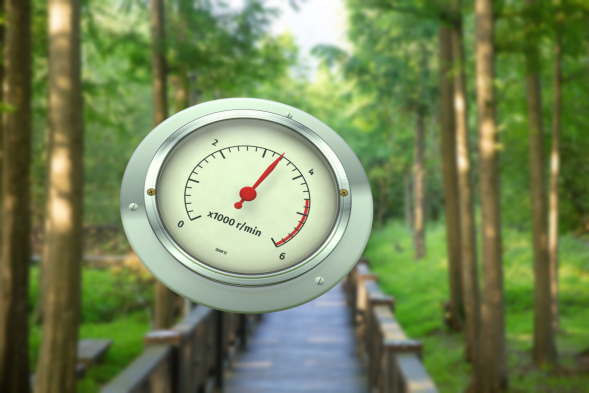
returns 3400,rpm
